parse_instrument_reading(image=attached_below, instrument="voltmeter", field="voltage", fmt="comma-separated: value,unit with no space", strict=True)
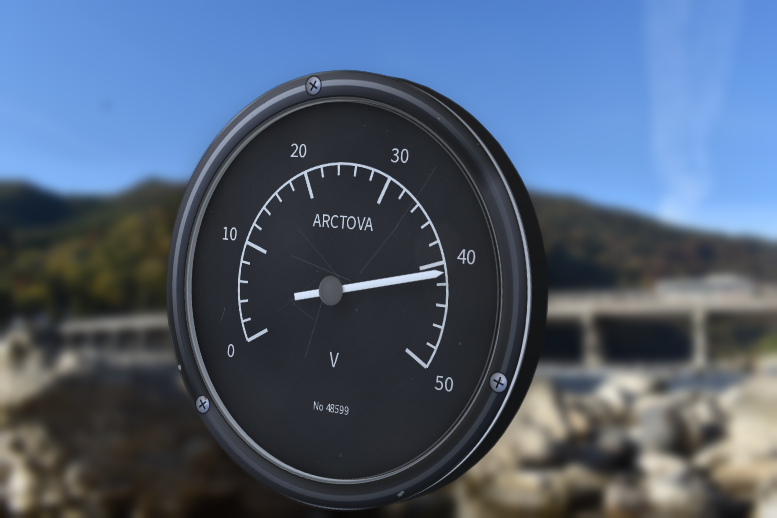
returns 41,V
